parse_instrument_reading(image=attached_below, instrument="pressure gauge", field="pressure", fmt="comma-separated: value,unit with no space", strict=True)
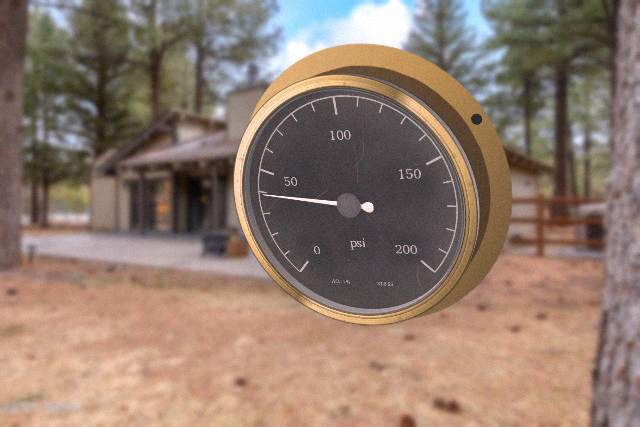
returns 40,psi
